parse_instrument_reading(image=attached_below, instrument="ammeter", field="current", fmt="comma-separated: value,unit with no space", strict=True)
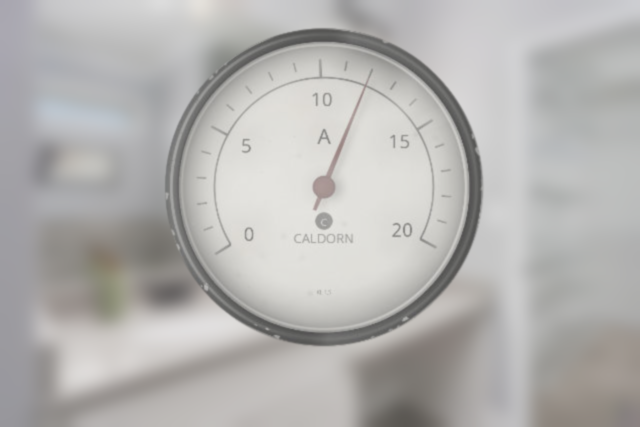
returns 12,A
